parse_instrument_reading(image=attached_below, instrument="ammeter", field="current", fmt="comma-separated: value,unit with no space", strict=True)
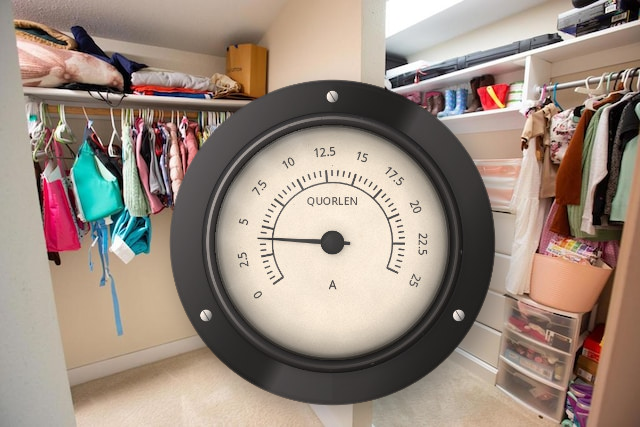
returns 4,A
